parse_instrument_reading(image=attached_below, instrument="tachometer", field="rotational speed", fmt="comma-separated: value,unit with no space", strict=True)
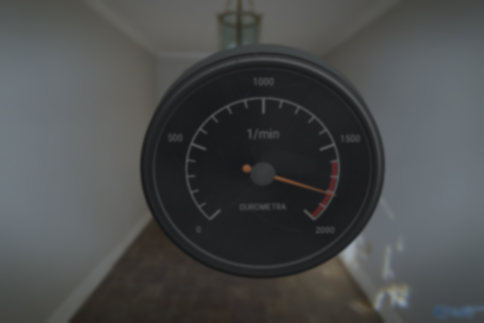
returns 1800,rpm
